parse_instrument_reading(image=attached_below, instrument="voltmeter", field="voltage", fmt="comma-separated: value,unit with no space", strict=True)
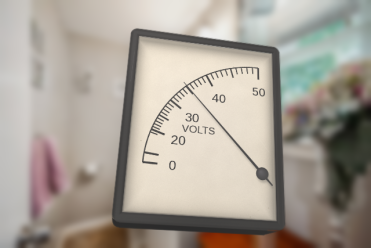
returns 35,V
